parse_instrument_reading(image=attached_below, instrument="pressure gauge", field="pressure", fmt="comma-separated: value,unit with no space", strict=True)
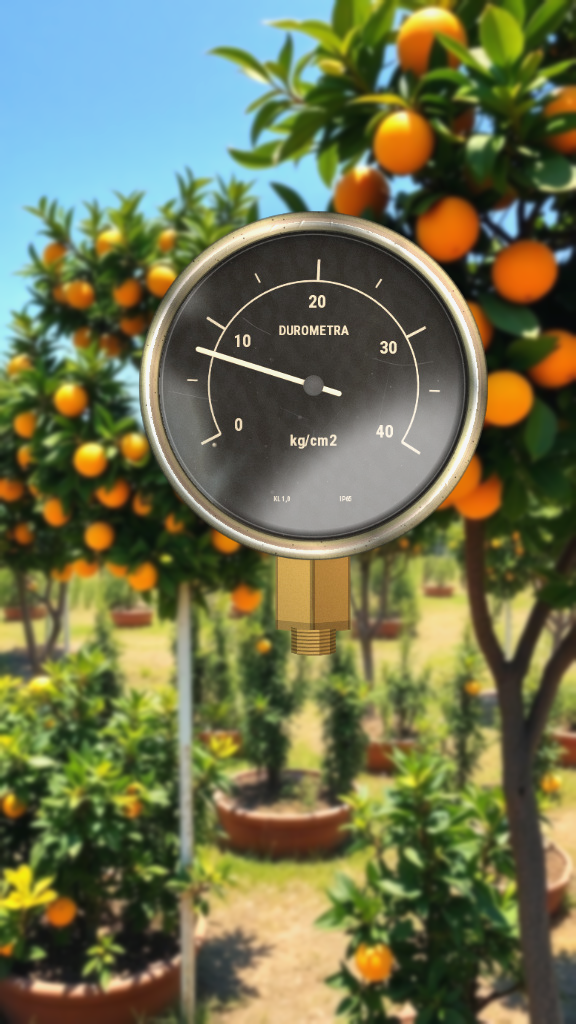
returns 7.5,kg/cm²
